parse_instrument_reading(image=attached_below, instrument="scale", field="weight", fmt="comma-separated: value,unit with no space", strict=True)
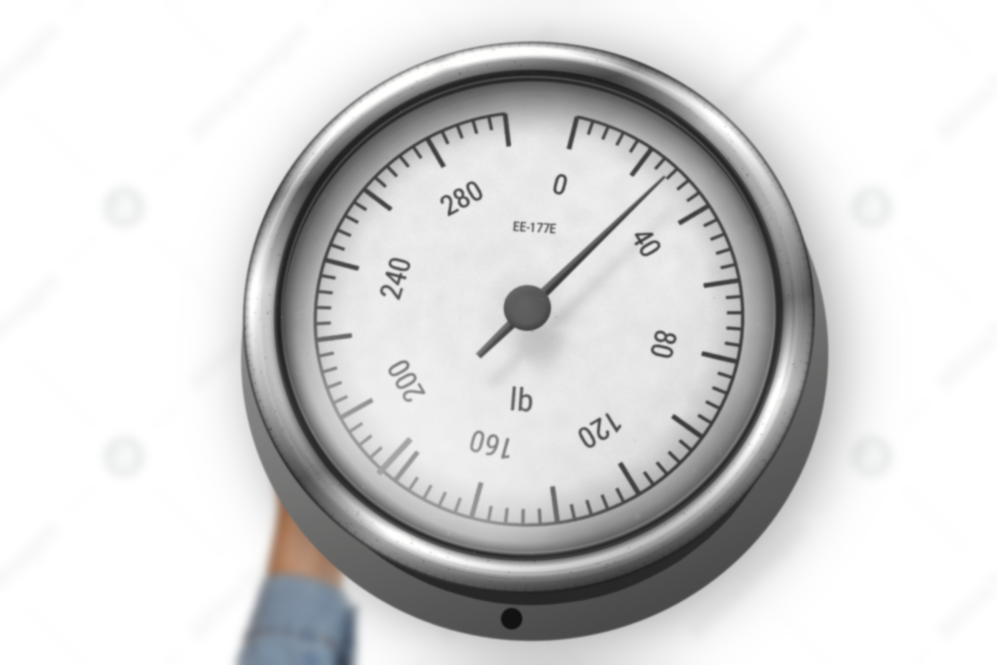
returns 28,lb
